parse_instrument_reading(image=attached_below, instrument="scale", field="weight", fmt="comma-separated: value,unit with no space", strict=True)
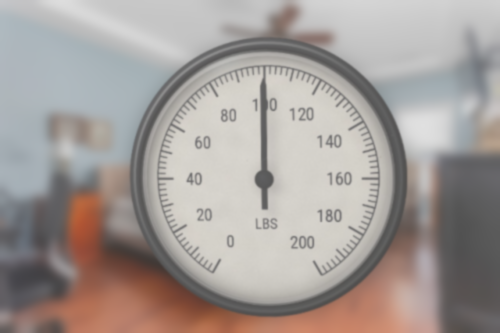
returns 100,lb
